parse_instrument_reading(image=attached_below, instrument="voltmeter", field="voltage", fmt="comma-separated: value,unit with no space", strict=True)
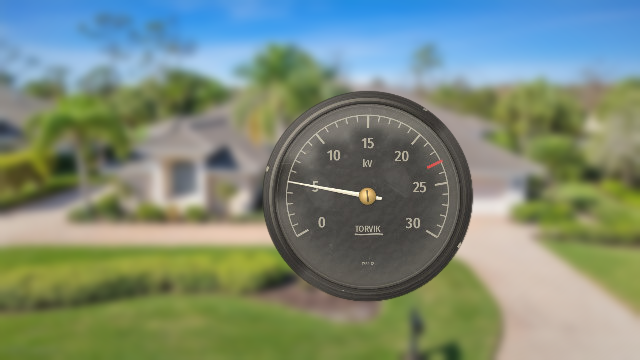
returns 5,kV
